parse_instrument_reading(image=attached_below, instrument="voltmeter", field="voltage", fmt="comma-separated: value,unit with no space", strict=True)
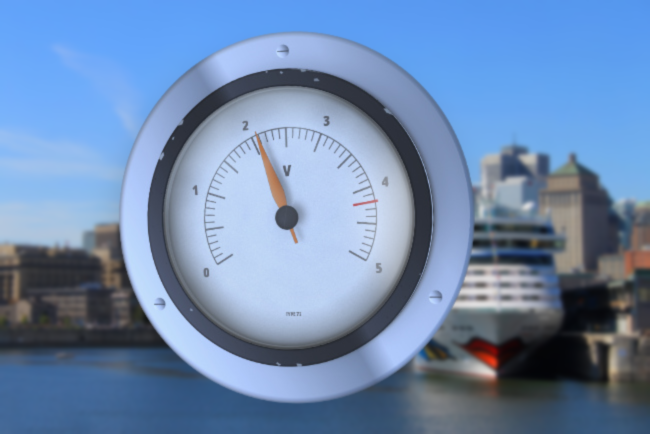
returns 2.1,V
